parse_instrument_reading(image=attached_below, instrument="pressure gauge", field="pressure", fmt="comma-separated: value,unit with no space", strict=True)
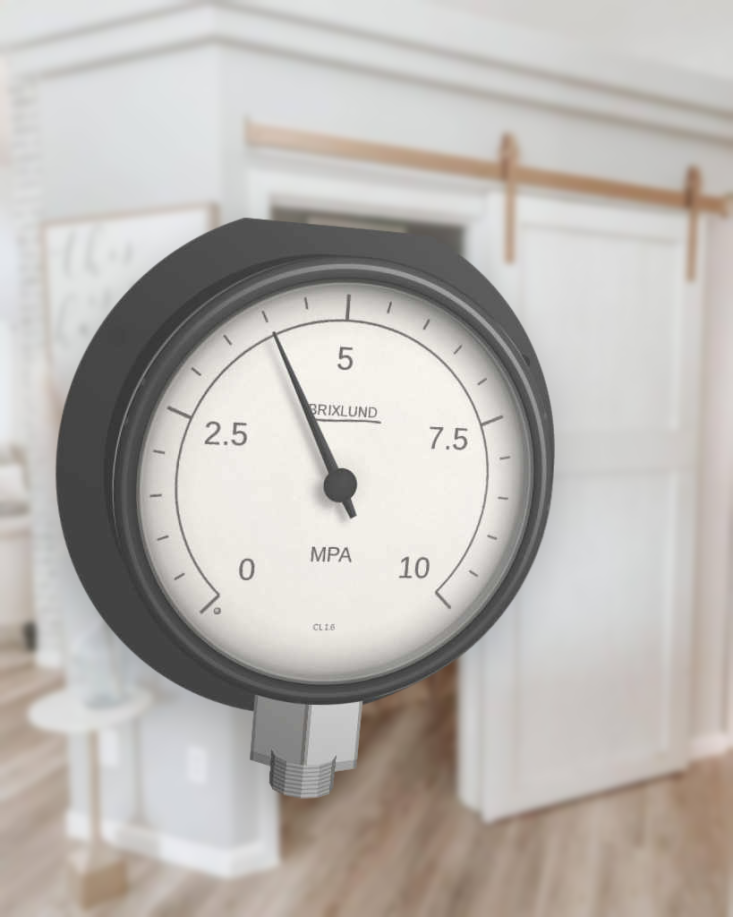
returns 4,MPa
